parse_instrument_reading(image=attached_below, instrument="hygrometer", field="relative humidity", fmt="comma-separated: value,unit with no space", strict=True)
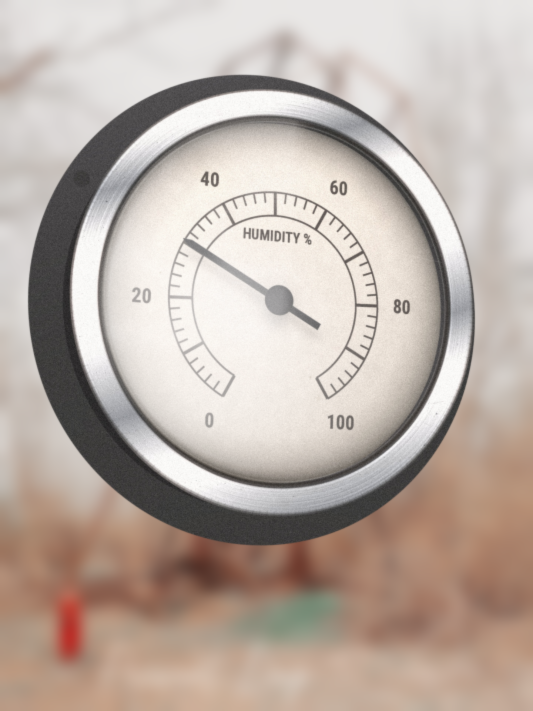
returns 30,%
